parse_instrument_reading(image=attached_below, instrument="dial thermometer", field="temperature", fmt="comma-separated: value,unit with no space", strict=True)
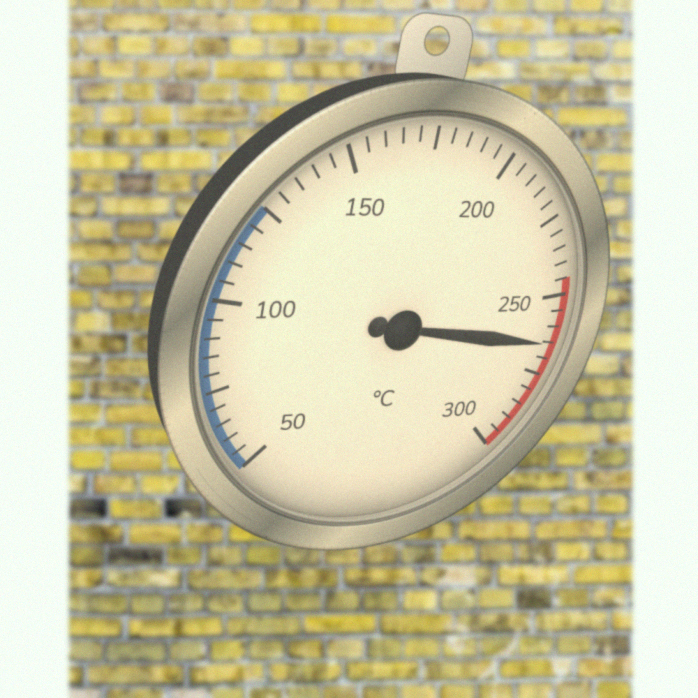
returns 265,°C
